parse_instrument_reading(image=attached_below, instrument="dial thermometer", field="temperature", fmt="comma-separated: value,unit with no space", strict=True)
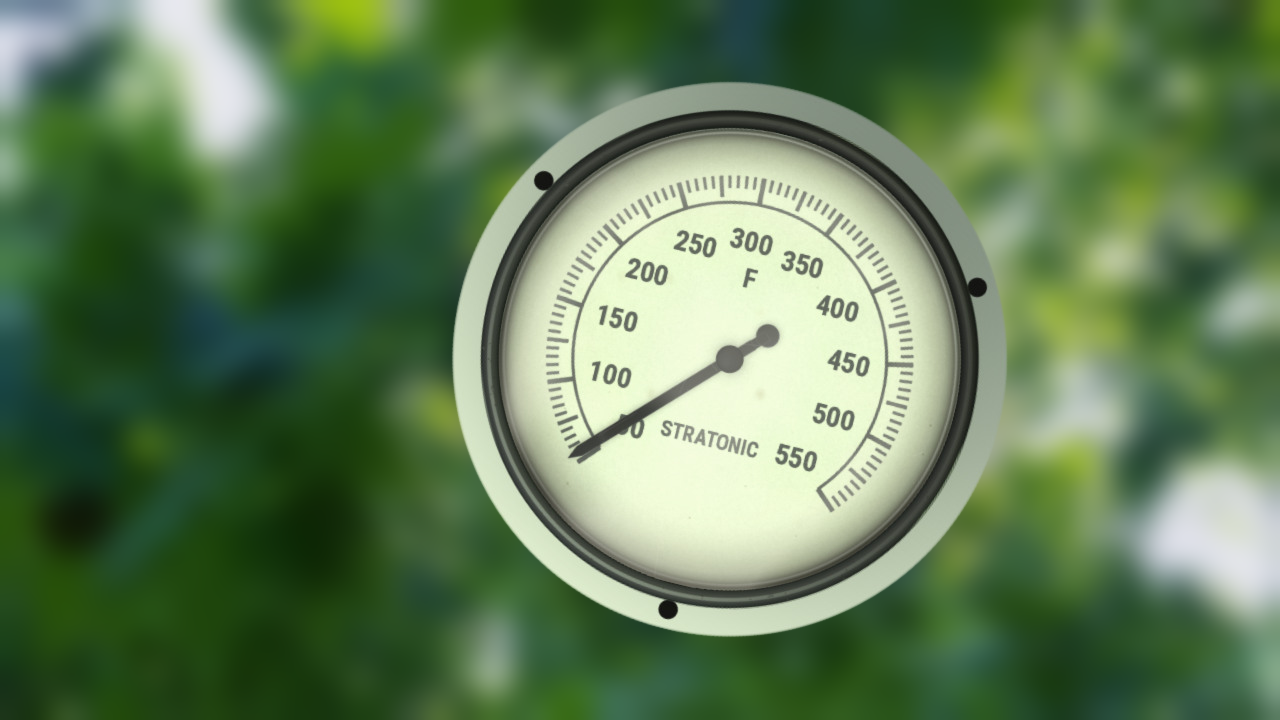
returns 55,°F
